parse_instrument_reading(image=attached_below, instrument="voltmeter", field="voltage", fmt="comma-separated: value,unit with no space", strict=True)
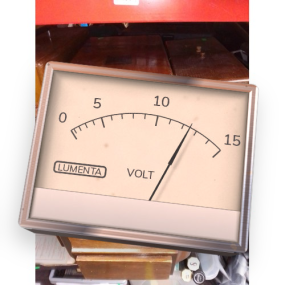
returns 12.5,V
